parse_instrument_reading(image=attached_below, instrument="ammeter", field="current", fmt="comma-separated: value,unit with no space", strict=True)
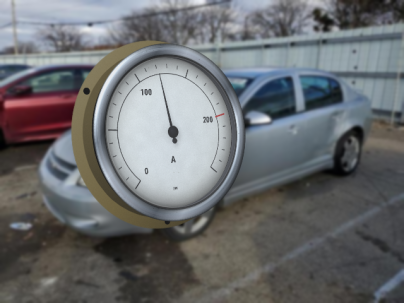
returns 120,A
